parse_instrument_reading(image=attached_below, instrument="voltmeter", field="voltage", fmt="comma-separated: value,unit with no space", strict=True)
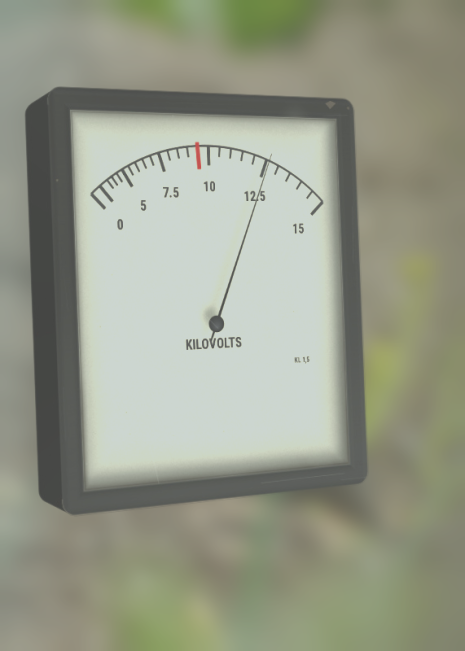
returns 12.5,kV
